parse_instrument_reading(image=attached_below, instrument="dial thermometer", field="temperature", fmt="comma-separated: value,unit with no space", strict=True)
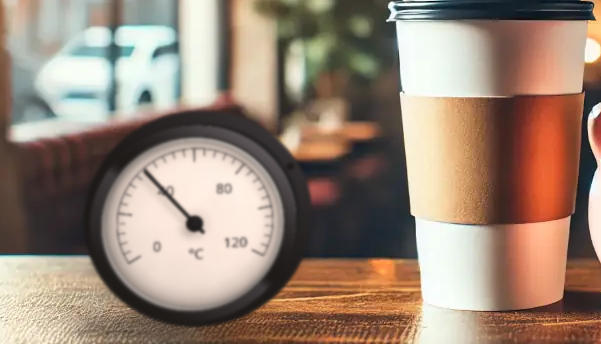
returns 40,°C
